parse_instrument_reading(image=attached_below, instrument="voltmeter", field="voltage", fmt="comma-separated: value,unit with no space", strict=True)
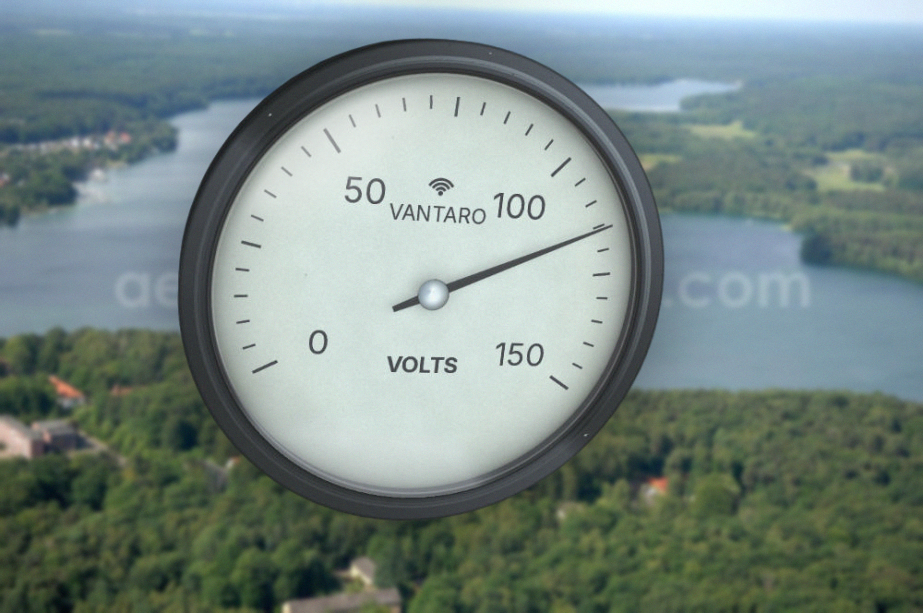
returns 115,V
